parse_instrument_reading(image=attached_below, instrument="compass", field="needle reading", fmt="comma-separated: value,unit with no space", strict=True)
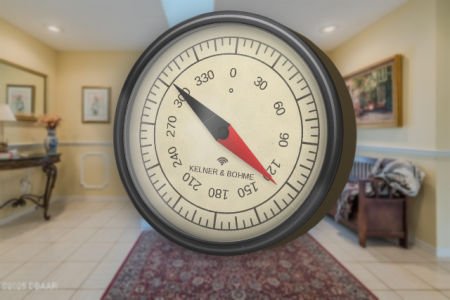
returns 125,°
